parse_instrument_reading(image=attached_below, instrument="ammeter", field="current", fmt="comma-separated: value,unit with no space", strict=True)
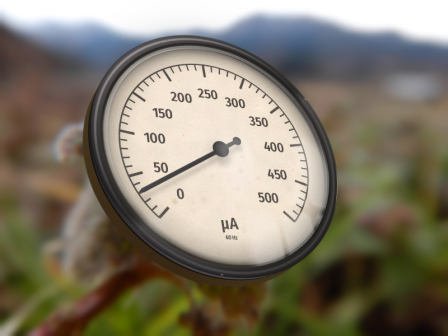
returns 30,µA
